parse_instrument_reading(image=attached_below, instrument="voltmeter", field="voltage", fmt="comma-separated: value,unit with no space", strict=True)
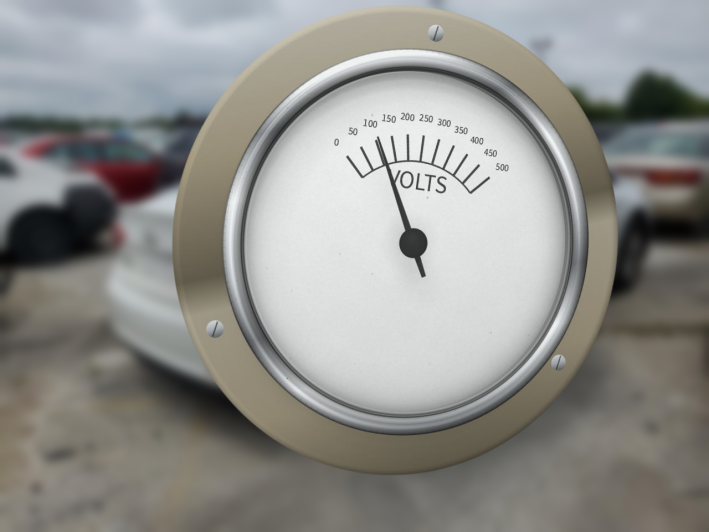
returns 100,V
